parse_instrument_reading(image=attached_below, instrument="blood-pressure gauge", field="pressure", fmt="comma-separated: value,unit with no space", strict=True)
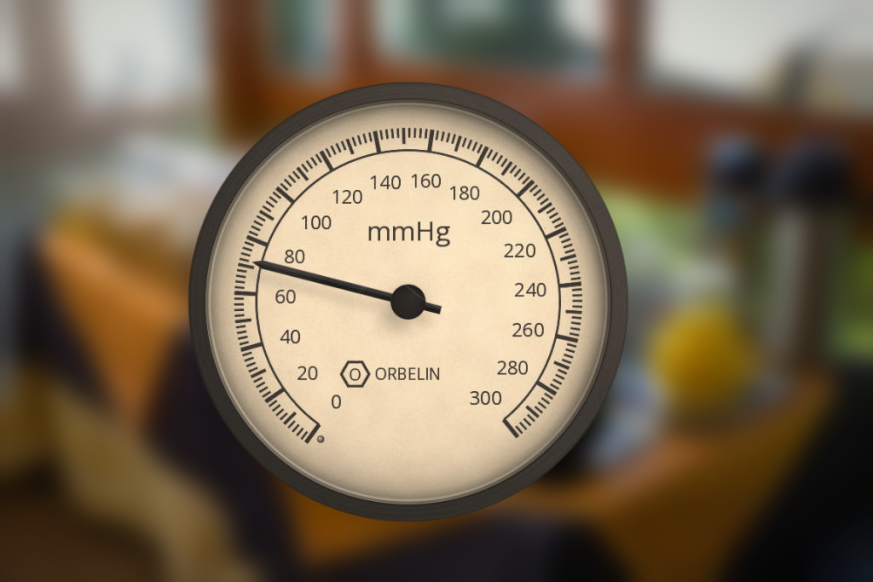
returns 72,mmHg
